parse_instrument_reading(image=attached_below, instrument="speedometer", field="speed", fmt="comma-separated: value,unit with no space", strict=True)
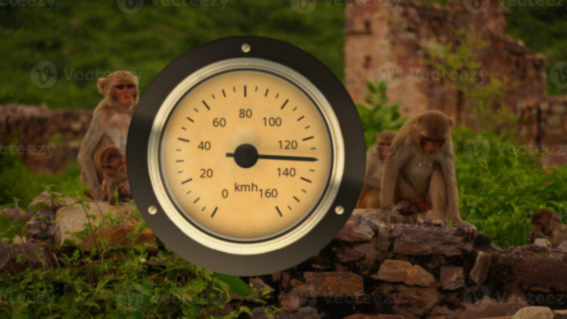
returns 130,km/h
